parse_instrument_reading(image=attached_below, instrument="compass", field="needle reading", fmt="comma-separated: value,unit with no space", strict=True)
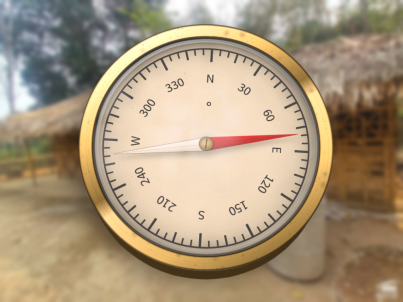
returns 80,°
